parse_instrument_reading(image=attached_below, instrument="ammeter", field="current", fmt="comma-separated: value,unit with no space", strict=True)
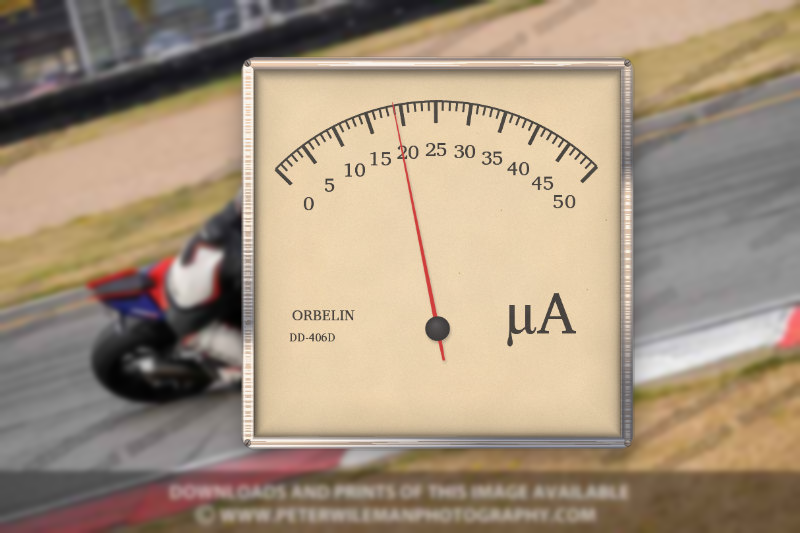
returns 19,µA
